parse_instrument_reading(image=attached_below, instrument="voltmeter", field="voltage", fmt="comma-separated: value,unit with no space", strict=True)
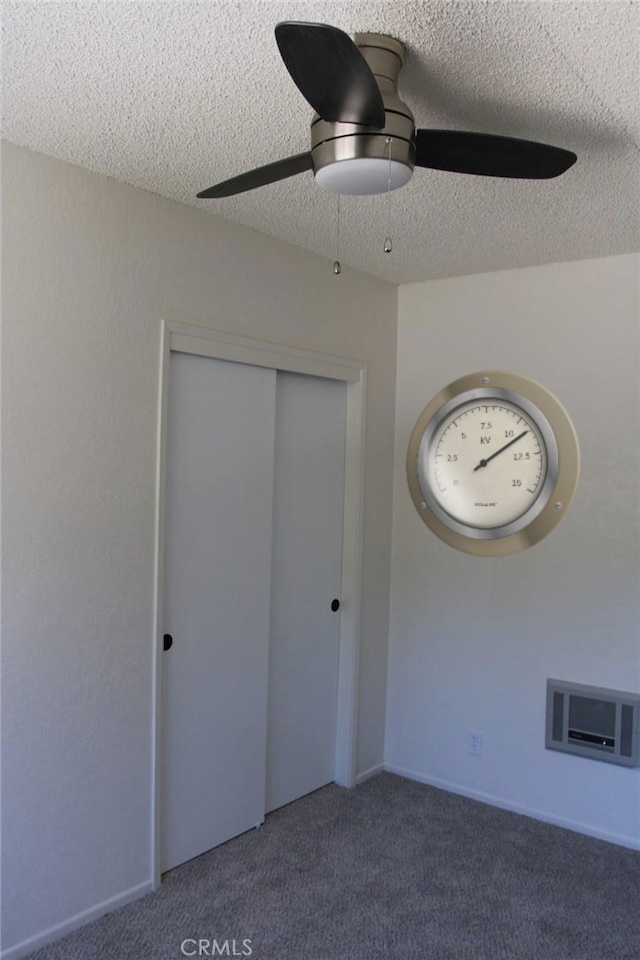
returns 11,kV
